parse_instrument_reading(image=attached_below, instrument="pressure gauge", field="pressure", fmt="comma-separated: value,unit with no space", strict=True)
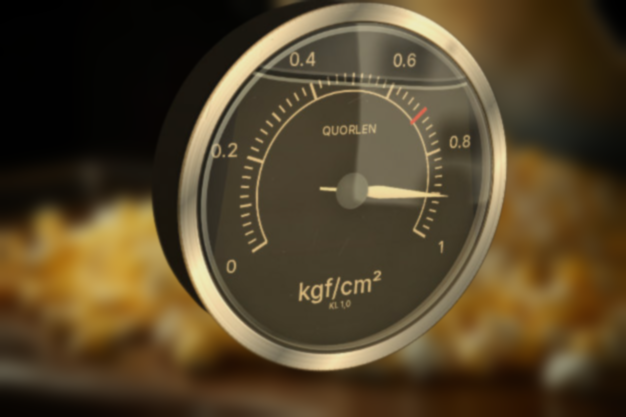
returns 0.9,kg/cm²
